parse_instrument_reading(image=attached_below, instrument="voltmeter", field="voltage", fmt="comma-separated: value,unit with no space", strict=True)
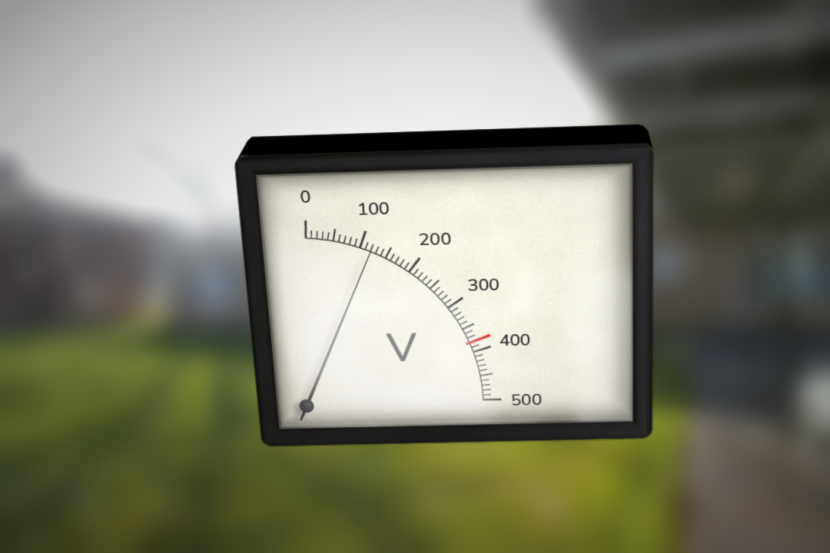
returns 120,V
